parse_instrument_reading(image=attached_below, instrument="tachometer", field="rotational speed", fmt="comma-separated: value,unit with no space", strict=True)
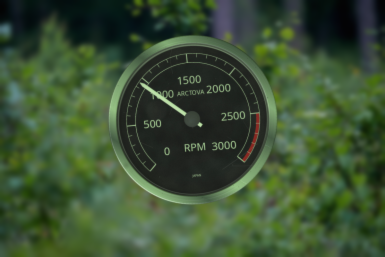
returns 950,rpm
